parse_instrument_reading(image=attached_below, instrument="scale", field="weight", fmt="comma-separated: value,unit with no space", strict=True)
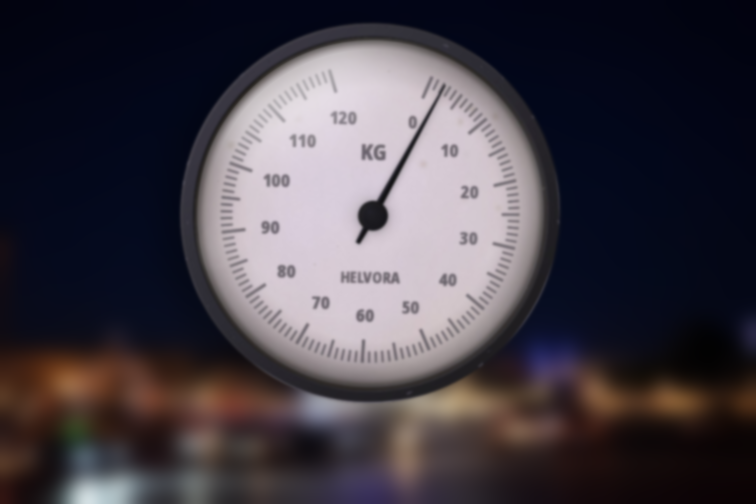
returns 2,kg
